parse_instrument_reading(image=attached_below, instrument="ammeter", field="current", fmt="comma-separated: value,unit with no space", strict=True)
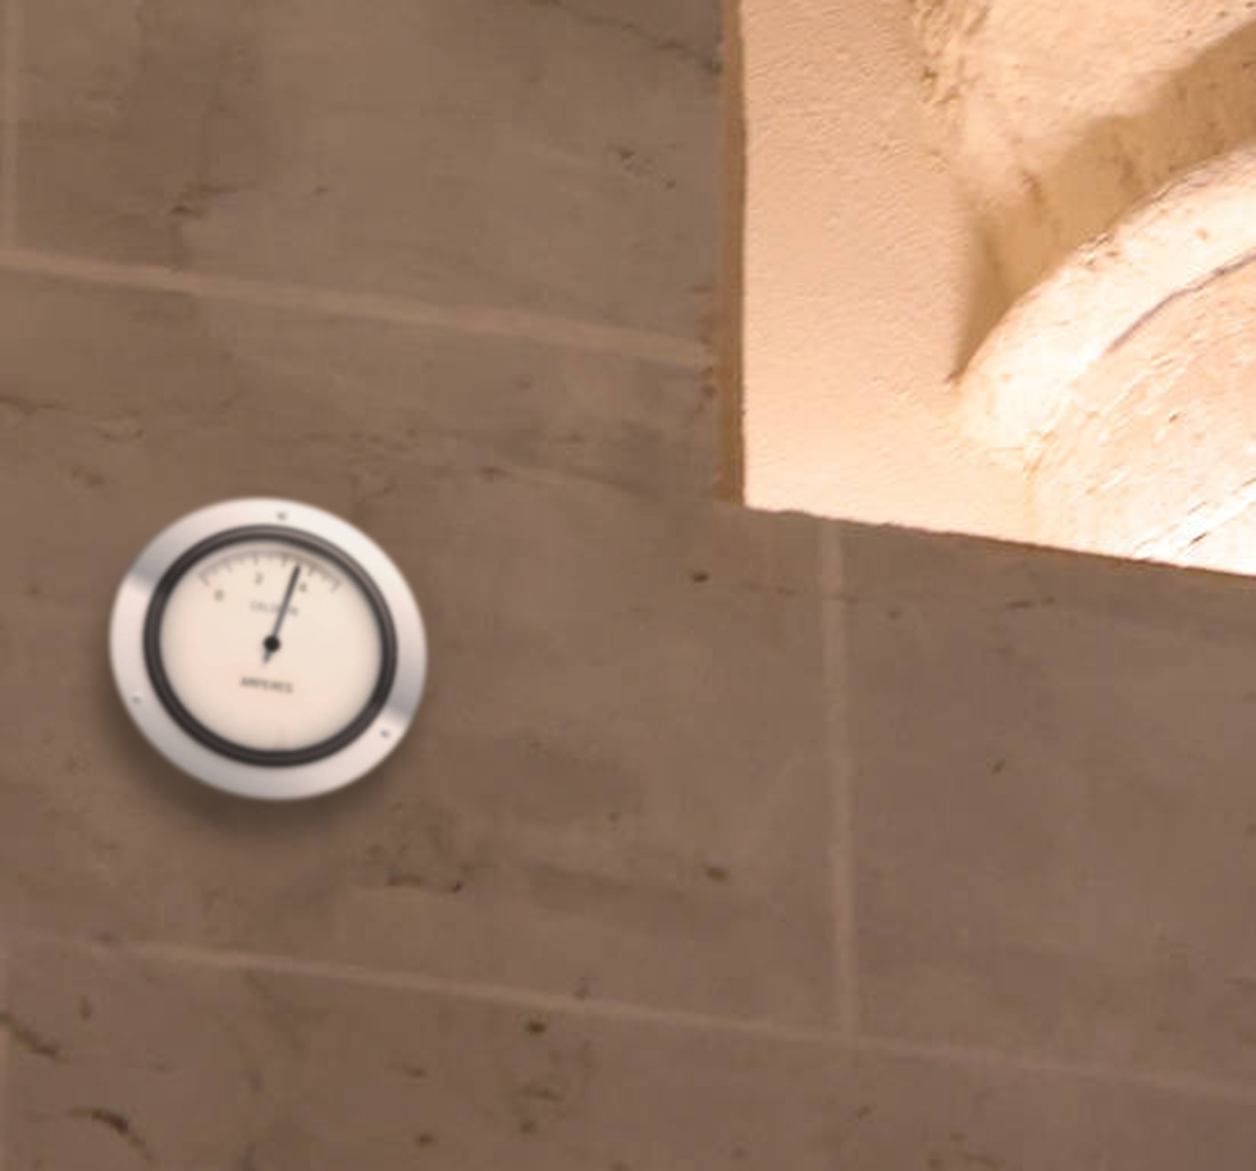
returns 3.5,A
